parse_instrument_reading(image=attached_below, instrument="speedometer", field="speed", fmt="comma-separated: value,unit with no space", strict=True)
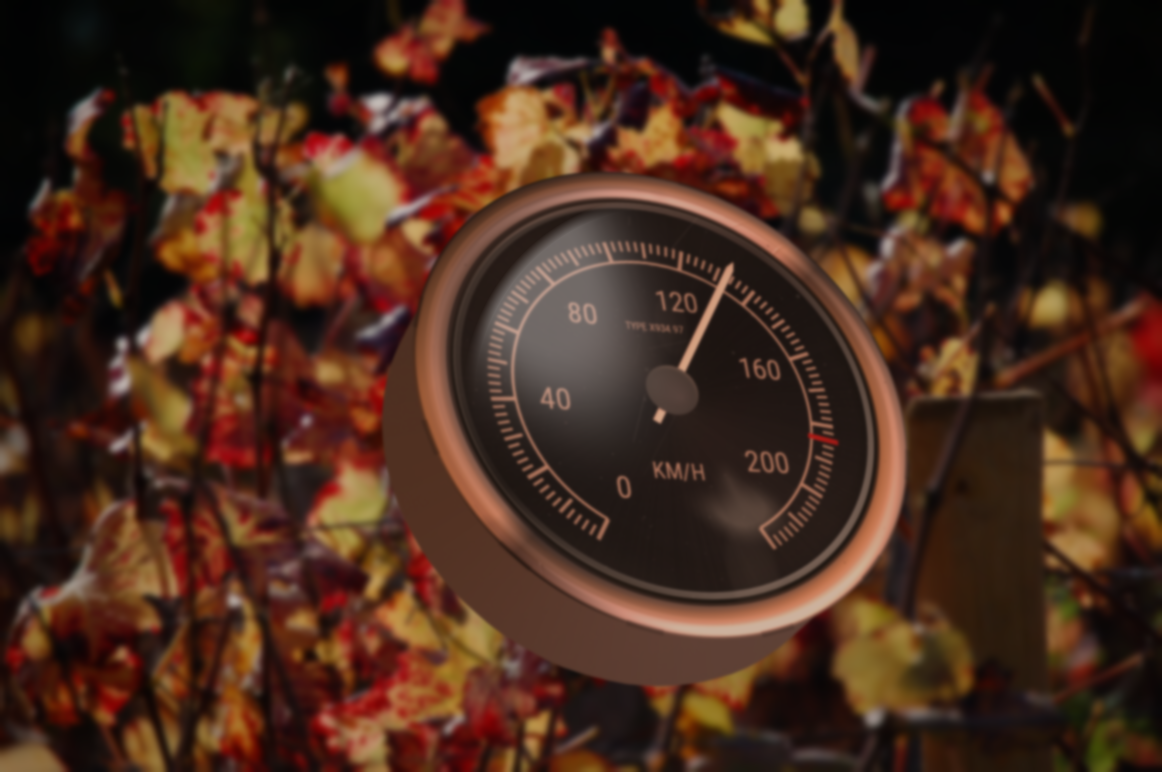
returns 132,km/h
